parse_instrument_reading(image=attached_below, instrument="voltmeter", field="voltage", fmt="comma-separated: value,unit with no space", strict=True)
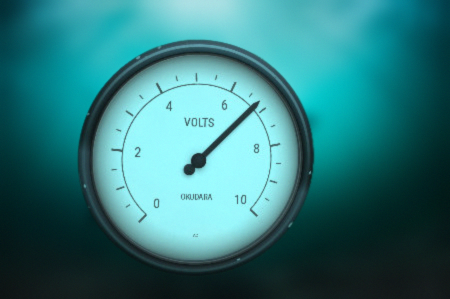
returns 6.75,V
